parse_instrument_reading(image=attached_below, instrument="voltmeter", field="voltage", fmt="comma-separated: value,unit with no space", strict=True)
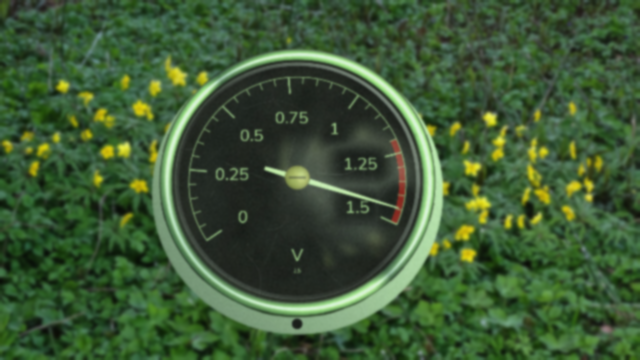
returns 1.45,V
